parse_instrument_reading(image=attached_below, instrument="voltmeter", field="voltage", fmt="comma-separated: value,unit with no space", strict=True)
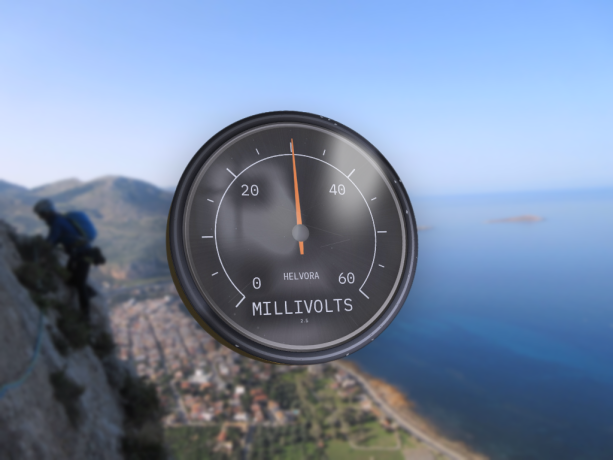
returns 30,mV
